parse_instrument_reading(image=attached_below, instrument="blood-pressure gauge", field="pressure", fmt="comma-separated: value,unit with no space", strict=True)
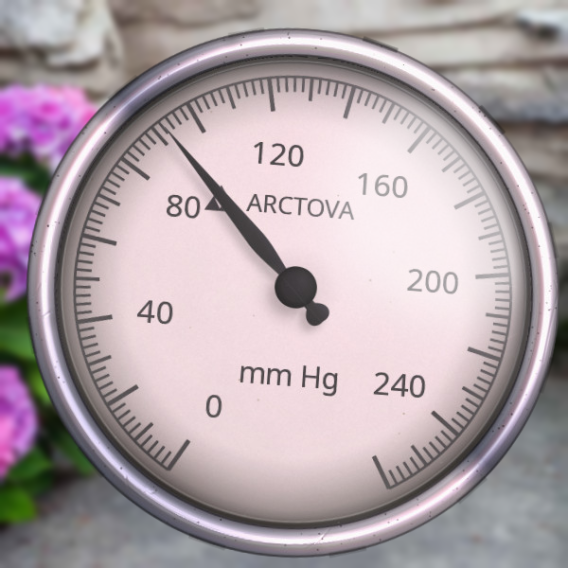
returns 92,mmHg
